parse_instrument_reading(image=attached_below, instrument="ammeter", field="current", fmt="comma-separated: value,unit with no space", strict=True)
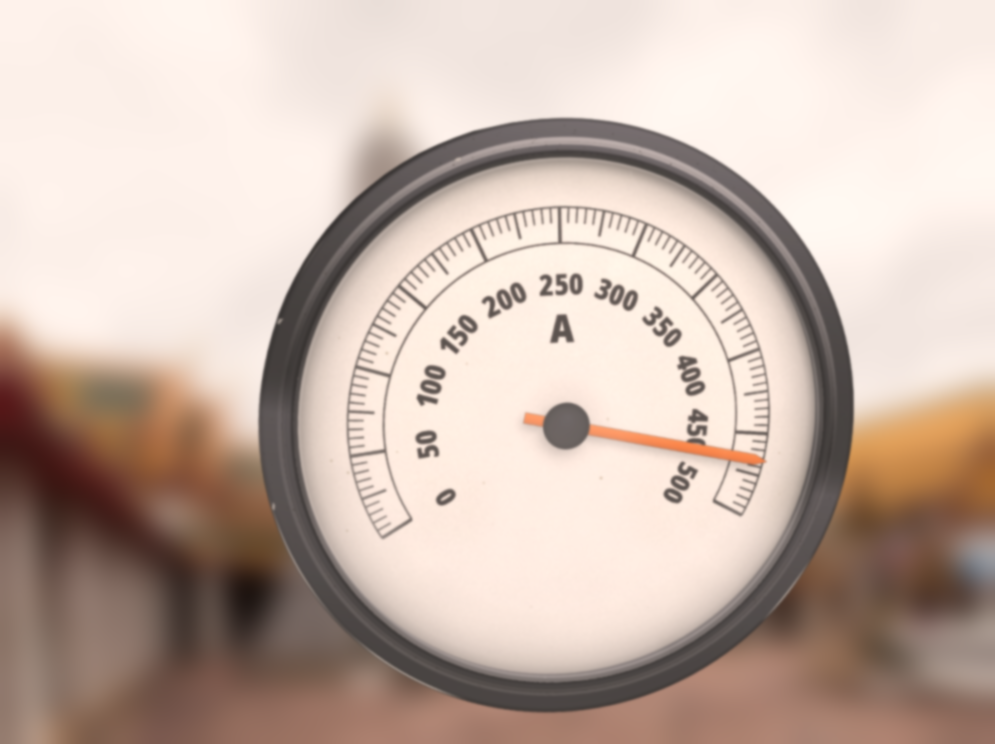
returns 465,A
